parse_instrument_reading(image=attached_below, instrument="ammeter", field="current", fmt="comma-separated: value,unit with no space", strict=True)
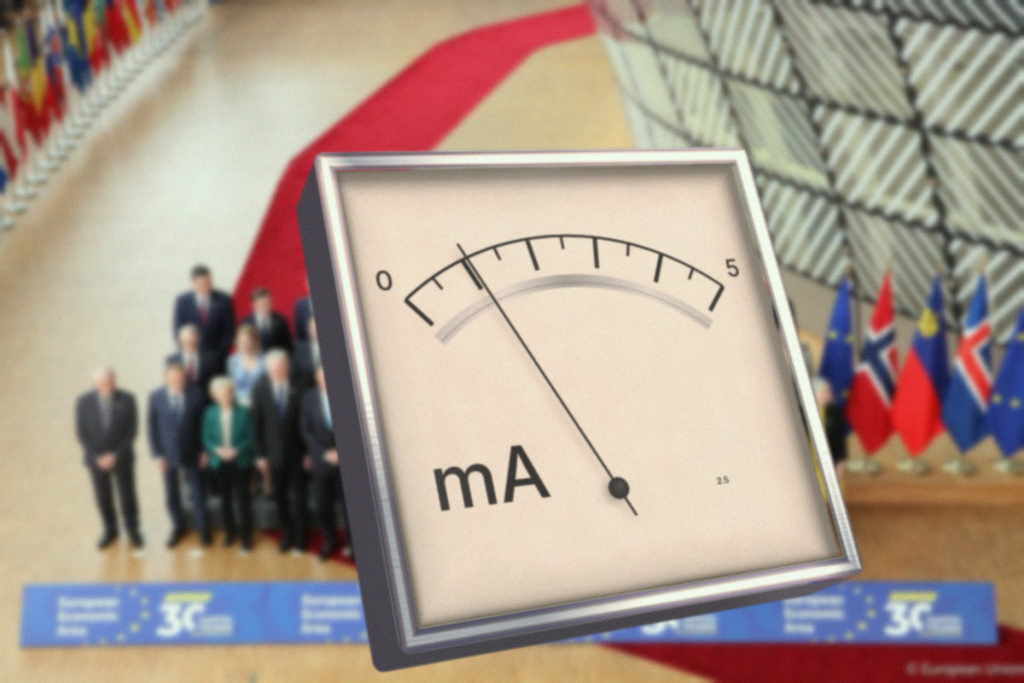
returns 1,mA
